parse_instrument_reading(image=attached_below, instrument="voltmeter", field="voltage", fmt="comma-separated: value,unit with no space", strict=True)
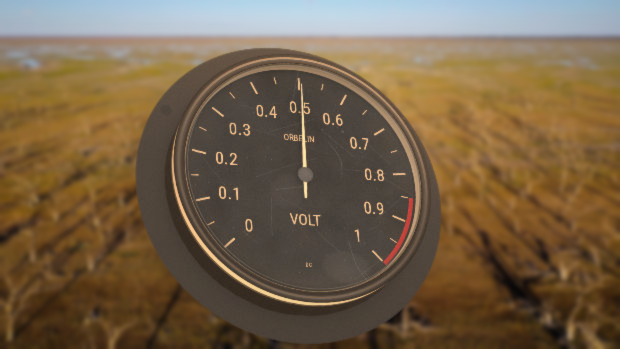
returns 0.5,V
